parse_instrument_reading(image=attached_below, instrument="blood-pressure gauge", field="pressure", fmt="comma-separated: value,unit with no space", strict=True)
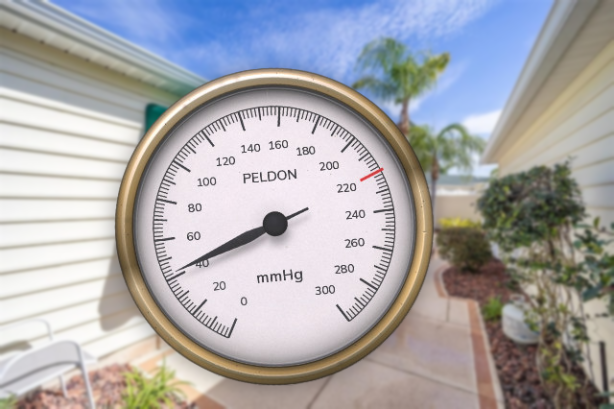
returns 42,mmHg
